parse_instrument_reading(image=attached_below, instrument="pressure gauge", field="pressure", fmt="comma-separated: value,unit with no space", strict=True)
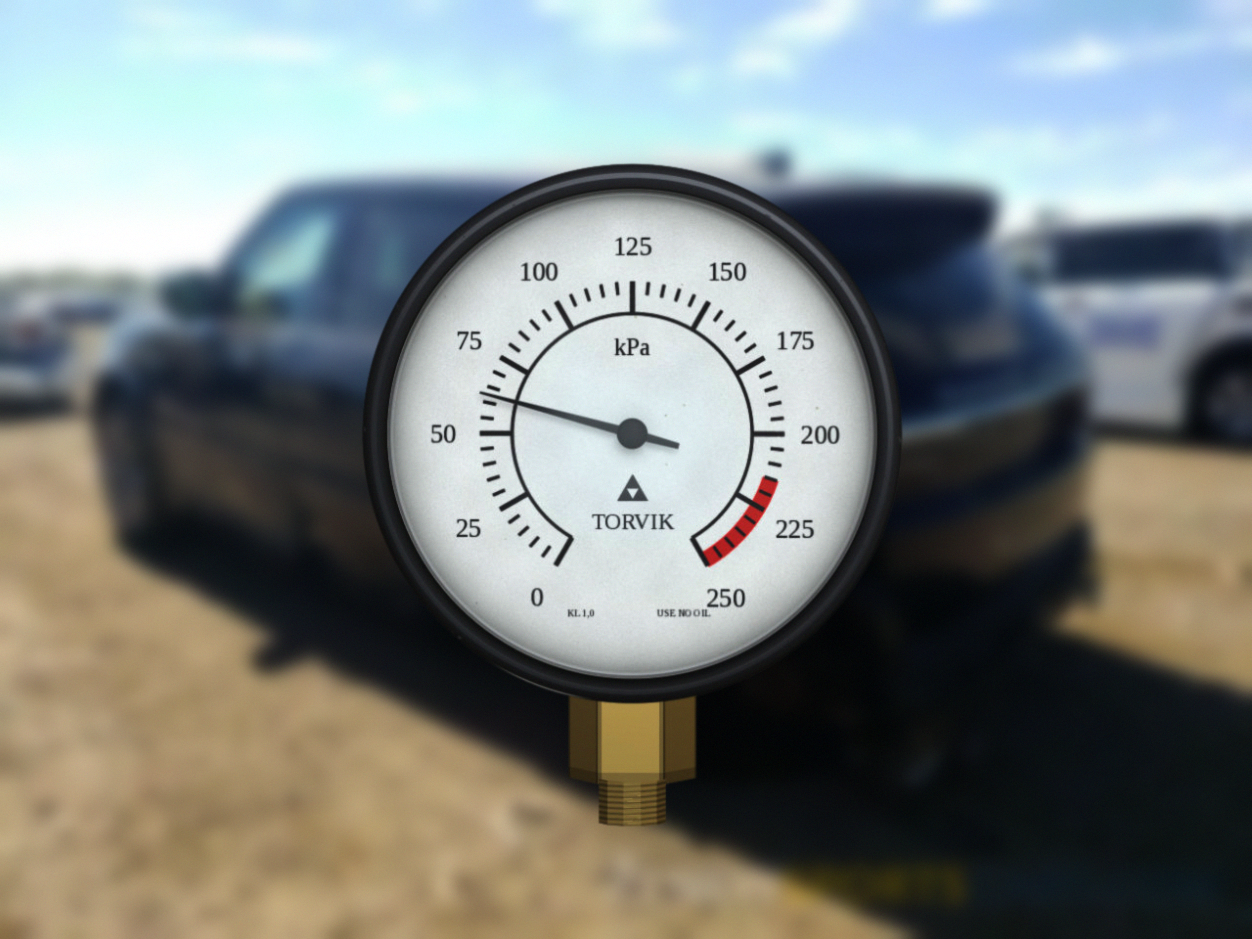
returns 62.5,kPa
